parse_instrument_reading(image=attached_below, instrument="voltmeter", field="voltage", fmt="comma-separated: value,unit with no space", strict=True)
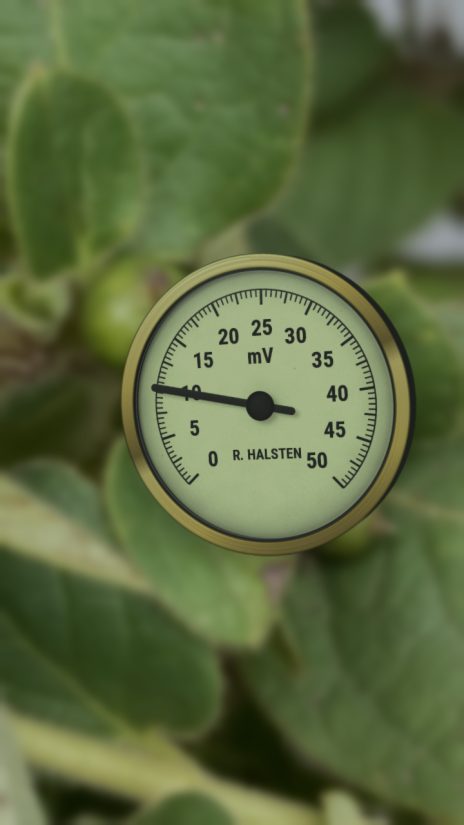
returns 10,mV
